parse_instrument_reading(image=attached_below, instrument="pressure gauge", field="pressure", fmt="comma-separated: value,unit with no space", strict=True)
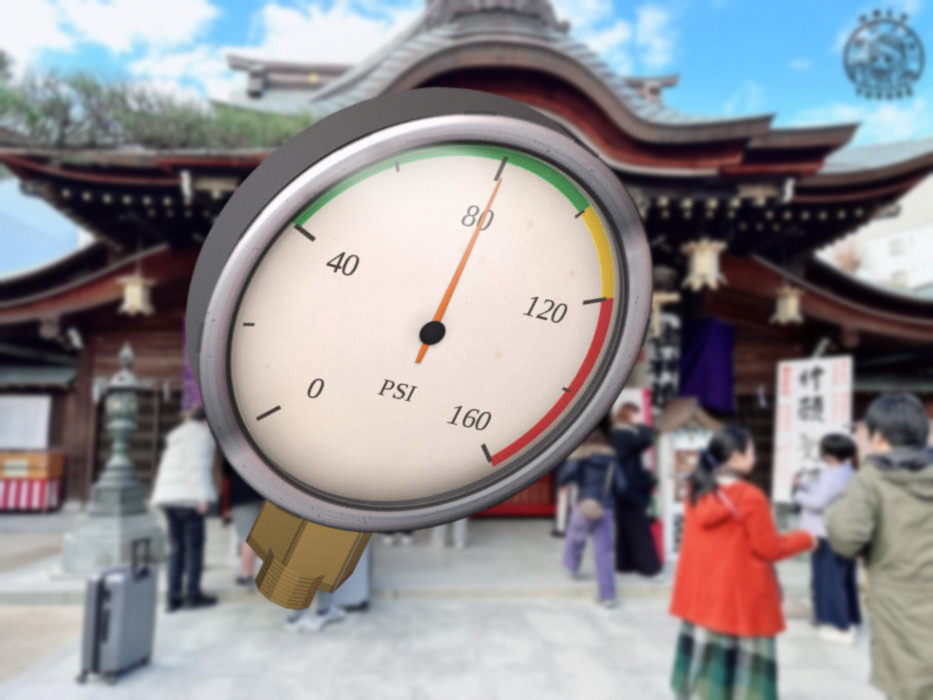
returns 80,psi
